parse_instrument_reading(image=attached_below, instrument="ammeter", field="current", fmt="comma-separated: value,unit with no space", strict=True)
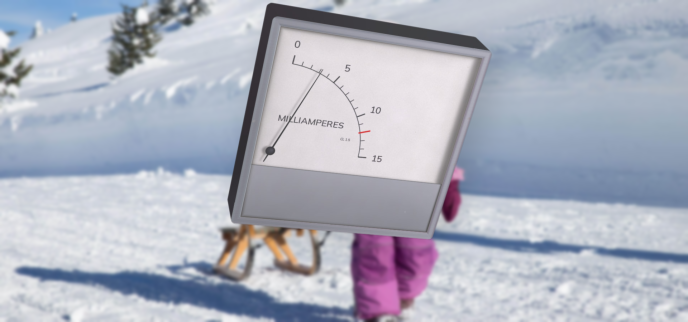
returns 3,mA
